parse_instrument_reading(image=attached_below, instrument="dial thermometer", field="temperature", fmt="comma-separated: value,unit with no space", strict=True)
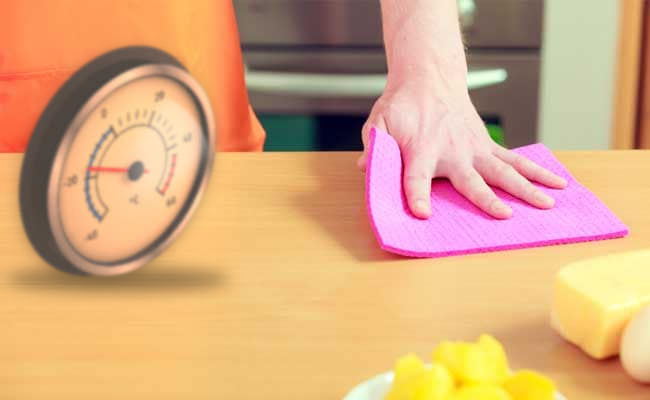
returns -16,°C
